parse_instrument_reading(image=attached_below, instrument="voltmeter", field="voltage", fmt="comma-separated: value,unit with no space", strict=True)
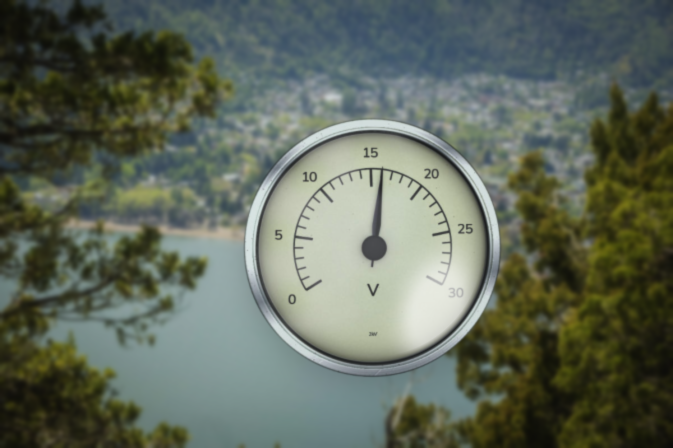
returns 16,V
